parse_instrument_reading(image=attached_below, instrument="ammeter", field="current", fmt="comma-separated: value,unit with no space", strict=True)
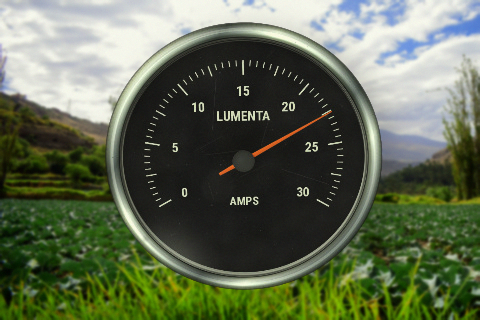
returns 22.5,A
